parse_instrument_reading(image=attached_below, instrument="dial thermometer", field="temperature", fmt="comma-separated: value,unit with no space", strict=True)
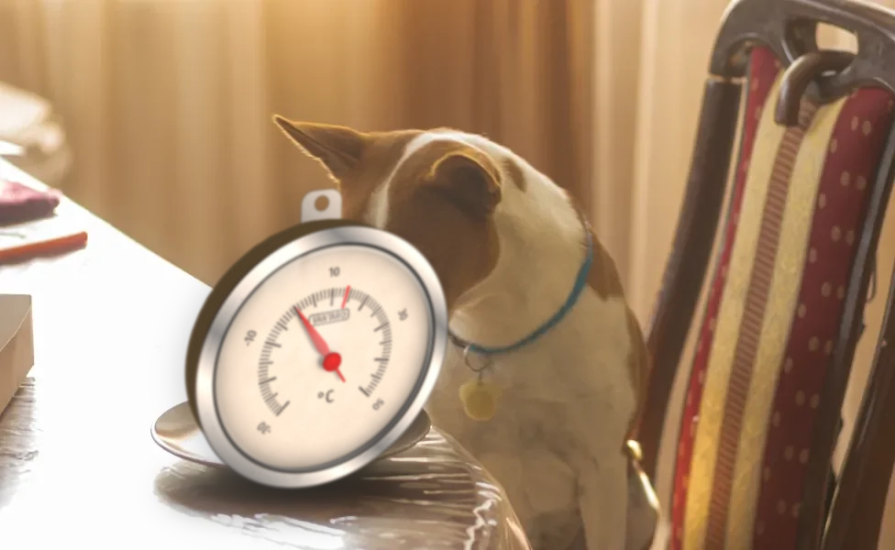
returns 0,°C
